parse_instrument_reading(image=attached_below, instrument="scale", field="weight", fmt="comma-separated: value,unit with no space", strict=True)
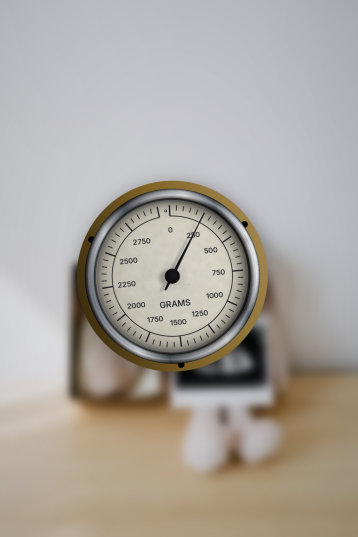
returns 250,g
